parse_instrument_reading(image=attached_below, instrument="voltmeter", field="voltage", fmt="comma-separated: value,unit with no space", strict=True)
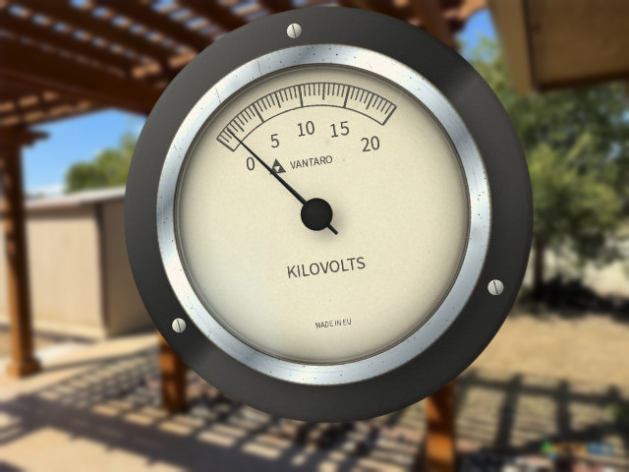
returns 1.5,kV
